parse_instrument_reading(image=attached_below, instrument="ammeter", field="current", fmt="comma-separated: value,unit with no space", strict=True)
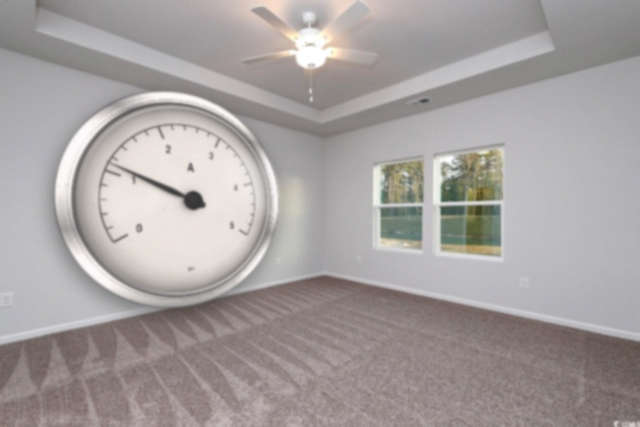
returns 1.1,A
